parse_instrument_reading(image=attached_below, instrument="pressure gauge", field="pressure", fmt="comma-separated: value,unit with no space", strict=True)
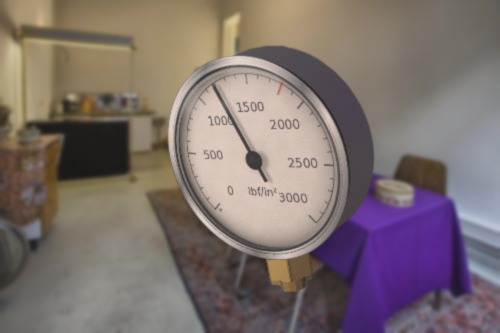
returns 1200,psi
